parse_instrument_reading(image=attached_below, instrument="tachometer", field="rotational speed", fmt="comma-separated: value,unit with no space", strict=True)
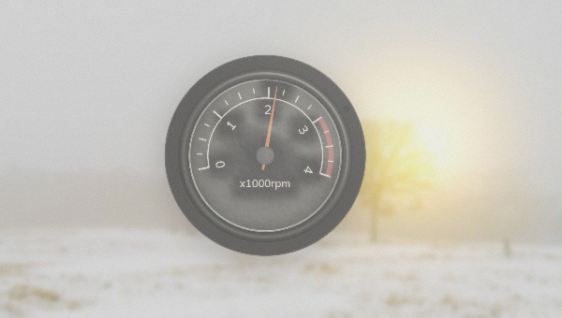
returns 2125,rpm
